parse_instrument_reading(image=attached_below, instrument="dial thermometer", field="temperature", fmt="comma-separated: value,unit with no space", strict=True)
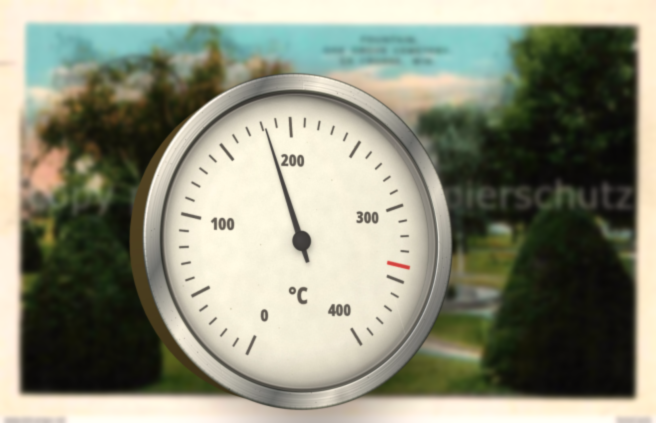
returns 180,°C
